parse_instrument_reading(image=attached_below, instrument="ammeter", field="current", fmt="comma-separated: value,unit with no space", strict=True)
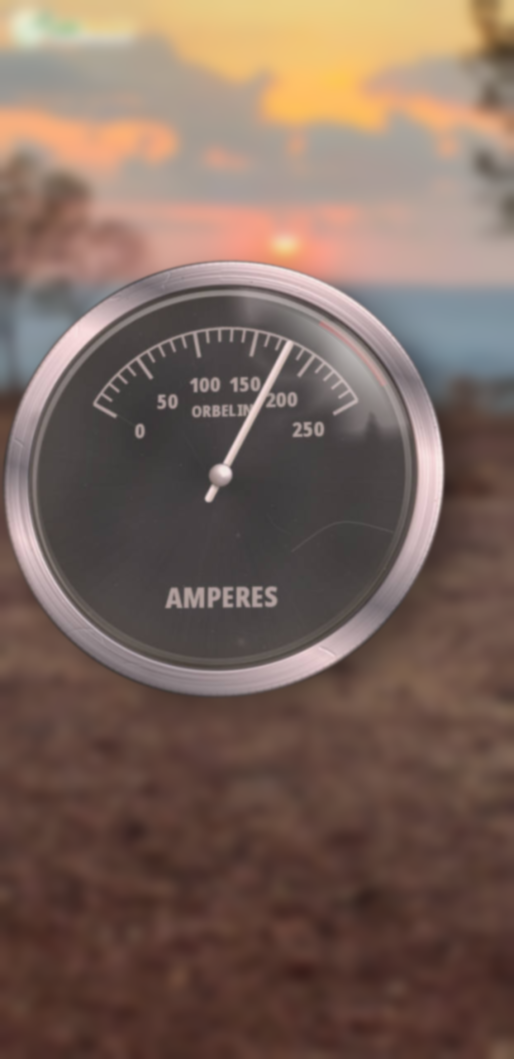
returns 180,A
